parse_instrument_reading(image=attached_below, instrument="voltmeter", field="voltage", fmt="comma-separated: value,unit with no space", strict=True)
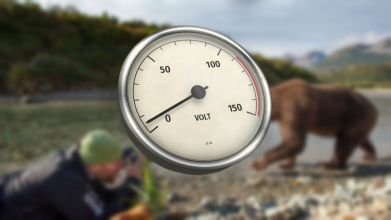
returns 5,V
